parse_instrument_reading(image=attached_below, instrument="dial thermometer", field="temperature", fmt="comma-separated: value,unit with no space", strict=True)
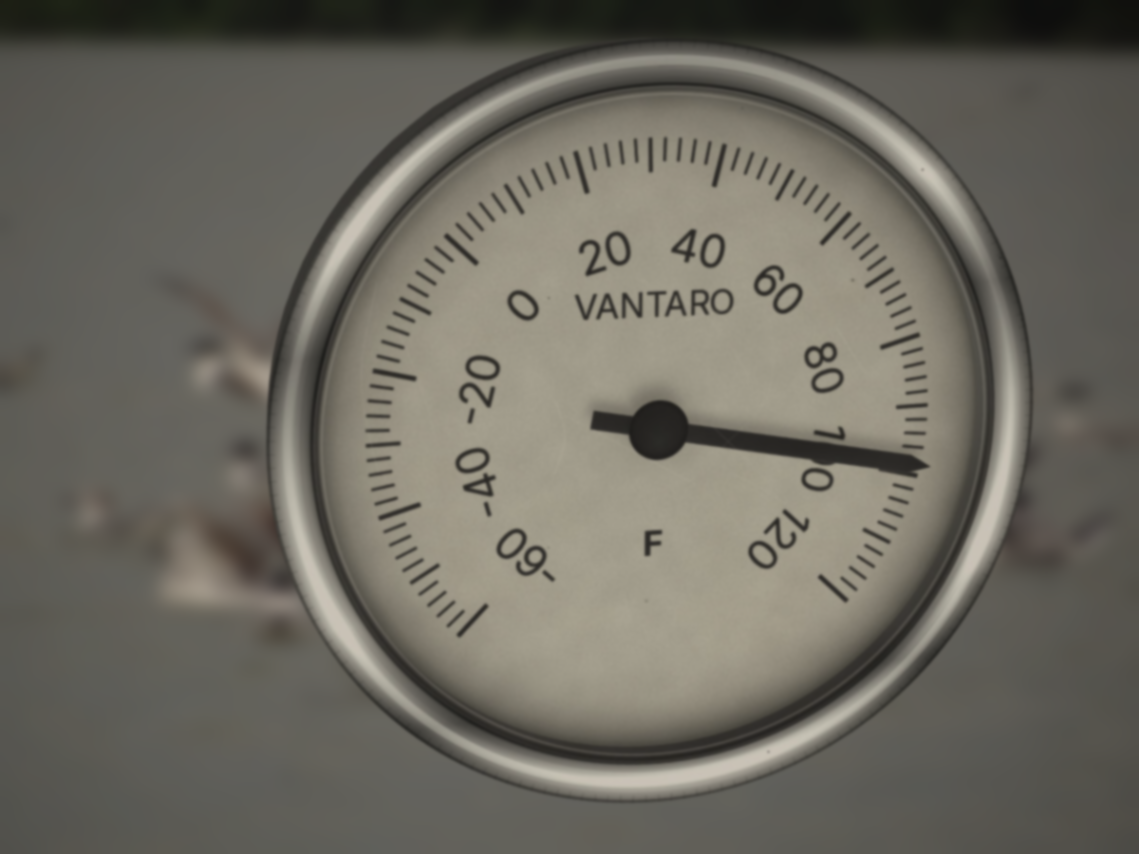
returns 98,°F
